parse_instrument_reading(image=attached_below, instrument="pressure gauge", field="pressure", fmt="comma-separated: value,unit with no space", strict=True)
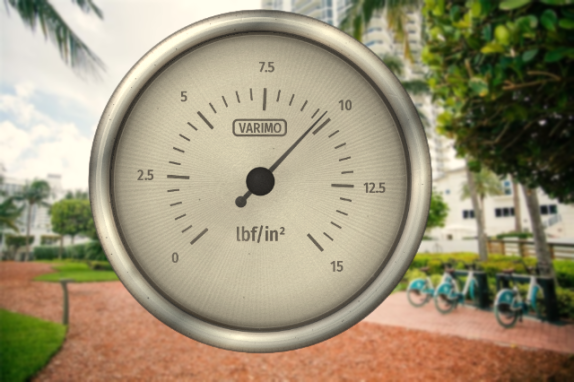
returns 9.75,psi
